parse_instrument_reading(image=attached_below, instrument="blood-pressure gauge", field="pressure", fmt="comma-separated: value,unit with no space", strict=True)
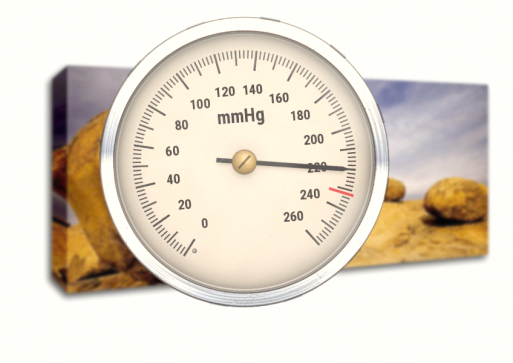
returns 220,mmHg
